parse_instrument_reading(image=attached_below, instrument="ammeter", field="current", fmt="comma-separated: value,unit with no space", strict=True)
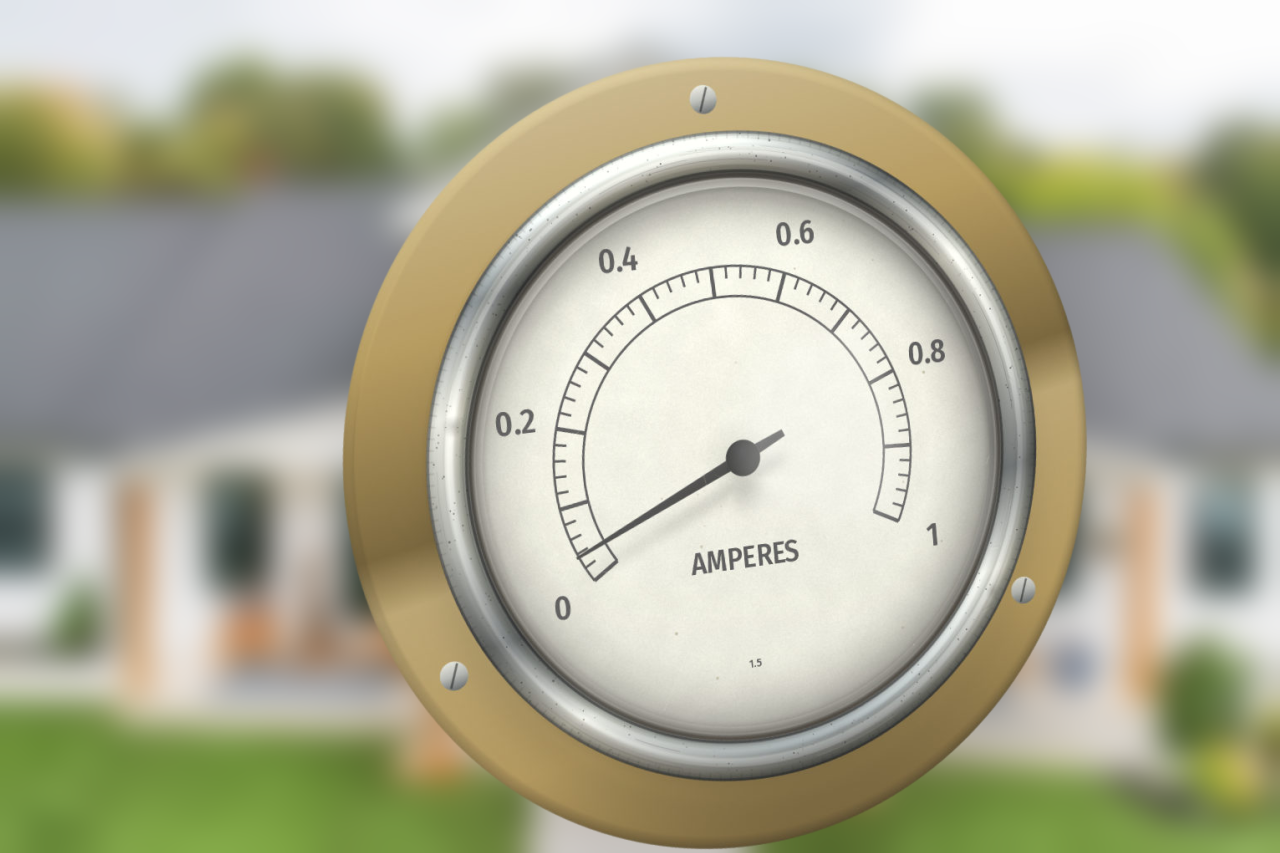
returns 0.04,A
